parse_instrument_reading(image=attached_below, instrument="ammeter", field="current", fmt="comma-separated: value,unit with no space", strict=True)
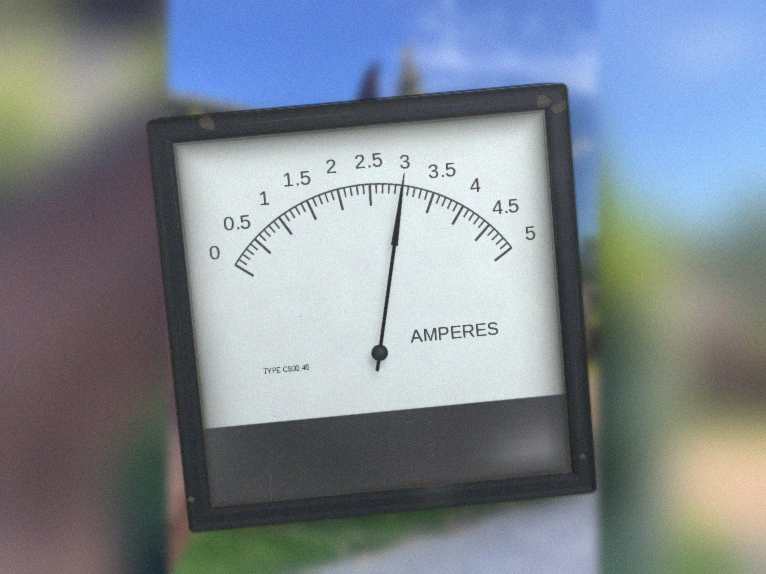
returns 3,A
